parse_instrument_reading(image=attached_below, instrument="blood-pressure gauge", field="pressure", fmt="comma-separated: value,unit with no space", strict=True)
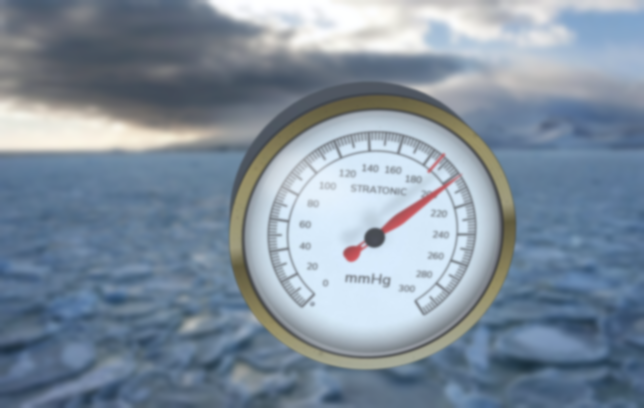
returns 200,mmHg
